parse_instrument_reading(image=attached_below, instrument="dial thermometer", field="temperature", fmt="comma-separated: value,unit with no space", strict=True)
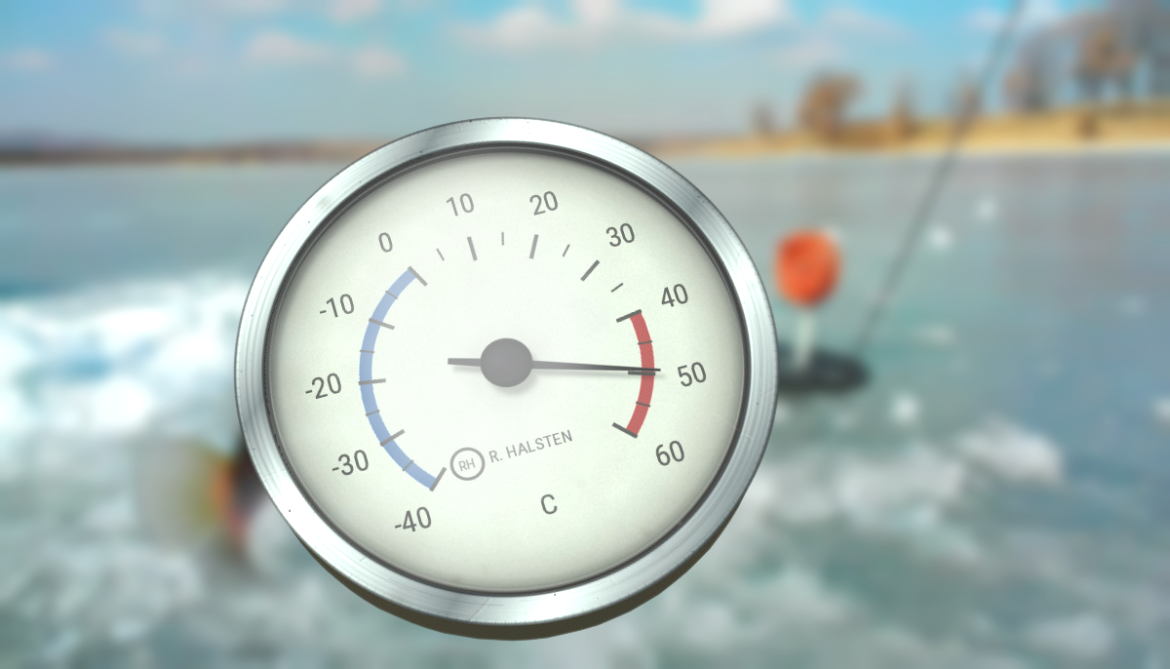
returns 50,°C
